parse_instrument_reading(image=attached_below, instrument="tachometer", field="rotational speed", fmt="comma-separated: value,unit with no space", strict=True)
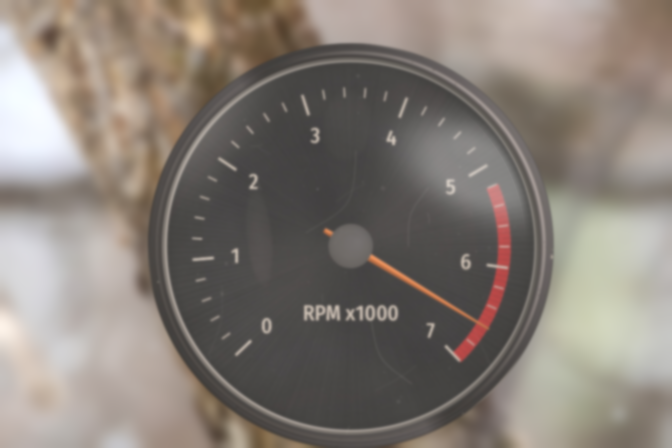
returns 6600,rpm
